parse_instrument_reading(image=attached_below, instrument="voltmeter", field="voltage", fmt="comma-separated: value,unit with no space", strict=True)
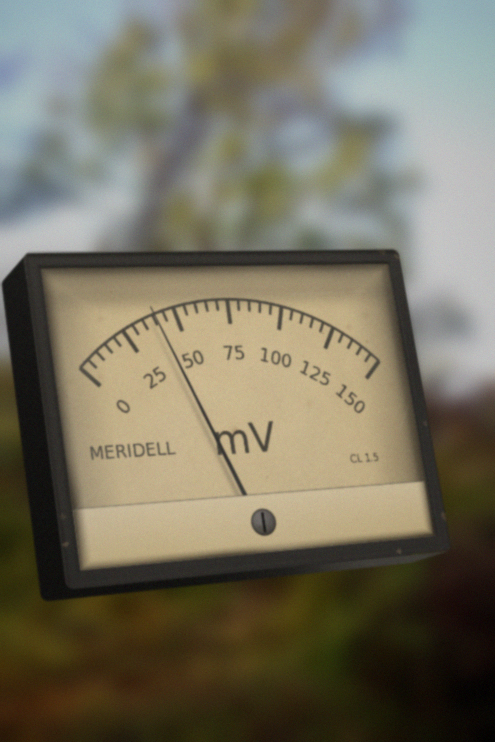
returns 40,mV
